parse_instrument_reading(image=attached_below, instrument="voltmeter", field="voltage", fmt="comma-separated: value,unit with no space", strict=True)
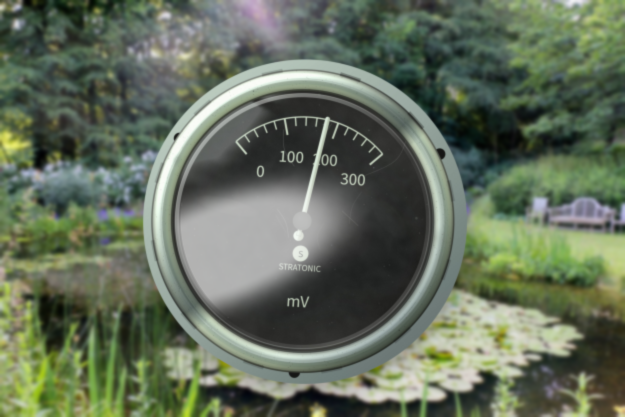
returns 180,mV
